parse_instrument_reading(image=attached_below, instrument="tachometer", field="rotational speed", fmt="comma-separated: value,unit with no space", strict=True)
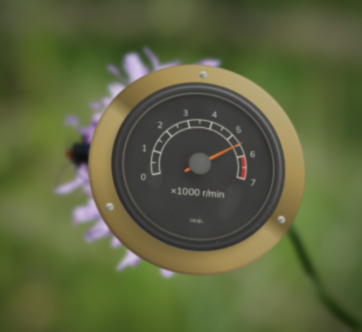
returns 5500,rpm
